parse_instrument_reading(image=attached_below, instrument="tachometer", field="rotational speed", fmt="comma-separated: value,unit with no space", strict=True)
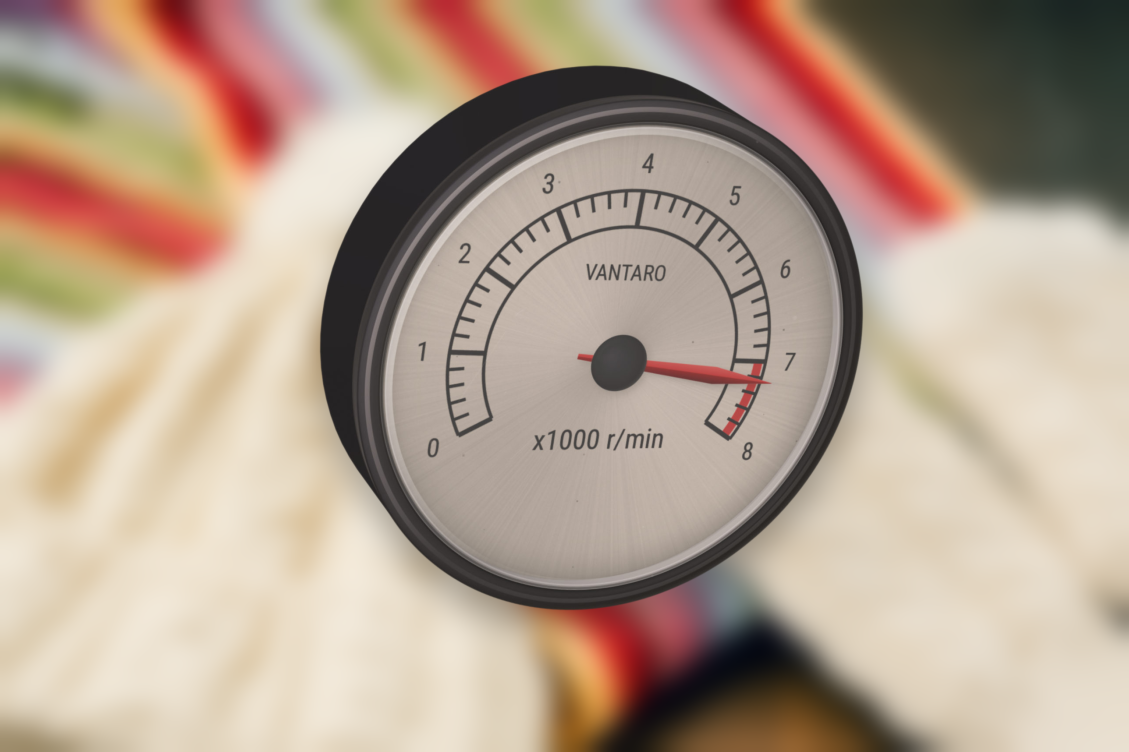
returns 7200,rpm
